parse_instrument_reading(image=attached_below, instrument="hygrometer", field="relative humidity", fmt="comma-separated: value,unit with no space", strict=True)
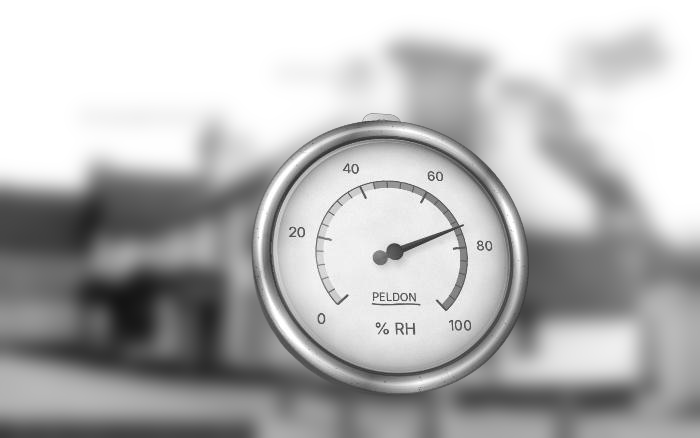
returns 74,%
